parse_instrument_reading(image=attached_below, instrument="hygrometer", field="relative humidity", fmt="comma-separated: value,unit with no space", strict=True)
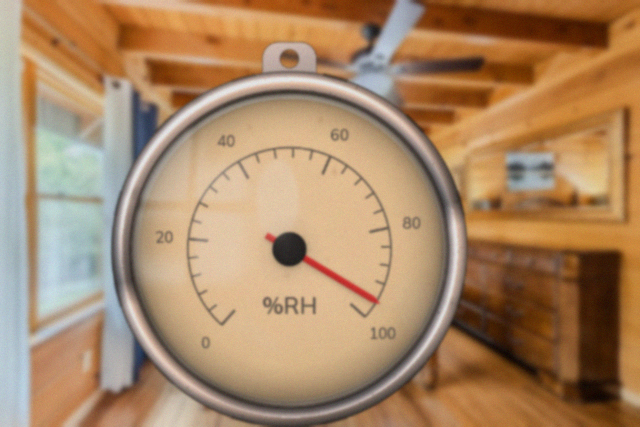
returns 96,%
